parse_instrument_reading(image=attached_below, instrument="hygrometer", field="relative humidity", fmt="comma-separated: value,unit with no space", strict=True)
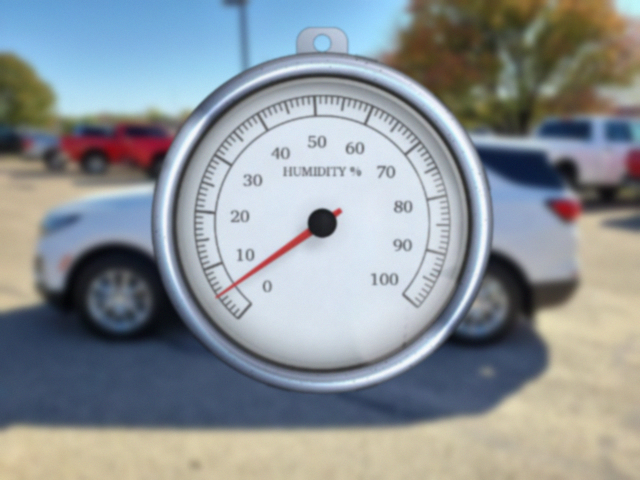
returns 5,%
